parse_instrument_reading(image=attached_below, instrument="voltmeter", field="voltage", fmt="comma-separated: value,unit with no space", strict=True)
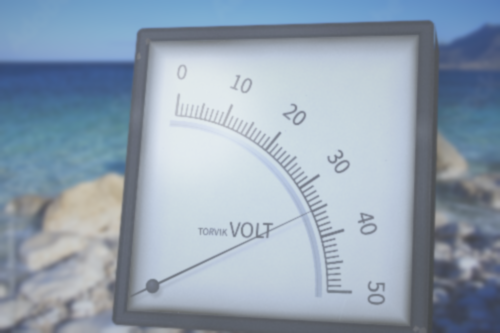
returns 35,V
